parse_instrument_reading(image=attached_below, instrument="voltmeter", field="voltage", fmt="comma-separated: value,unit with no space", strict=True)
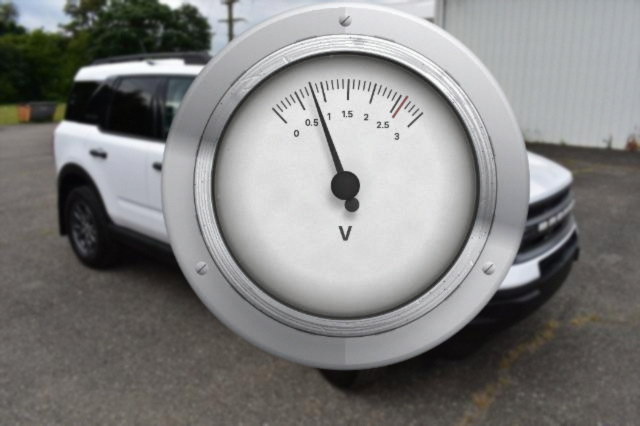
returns 0.8,V
